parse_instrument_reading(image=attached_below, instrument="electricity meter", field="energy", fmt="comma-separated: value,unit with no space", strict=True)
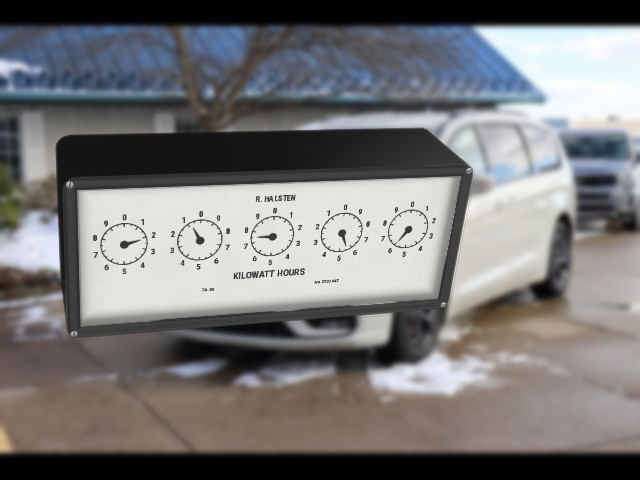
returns 20756,kWh
